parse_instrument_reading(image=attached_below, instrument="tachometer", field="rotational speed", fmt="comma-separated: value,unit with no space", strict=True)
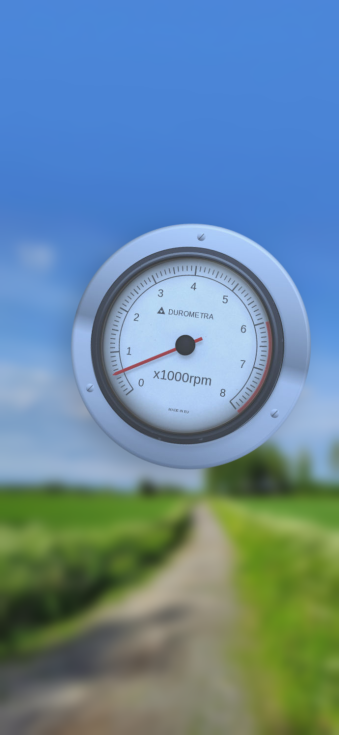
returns 500,rpm
